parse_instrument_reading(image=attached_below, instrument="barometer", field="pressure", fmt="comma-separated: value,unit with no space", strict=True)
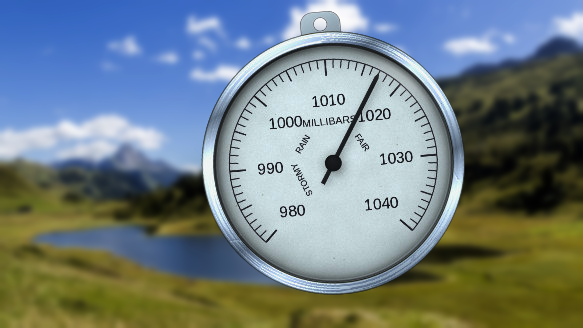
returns 1017,mbar
